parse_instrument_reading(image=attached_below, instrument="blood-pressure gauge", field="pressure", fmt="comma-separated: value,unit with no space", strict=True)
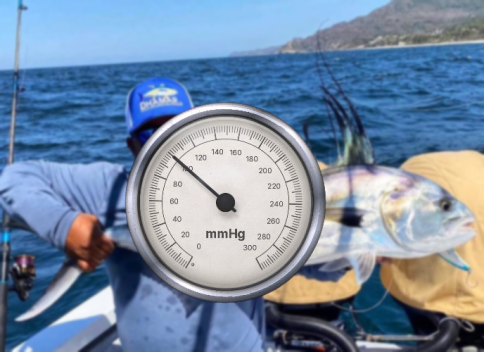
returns 100,mmHg
